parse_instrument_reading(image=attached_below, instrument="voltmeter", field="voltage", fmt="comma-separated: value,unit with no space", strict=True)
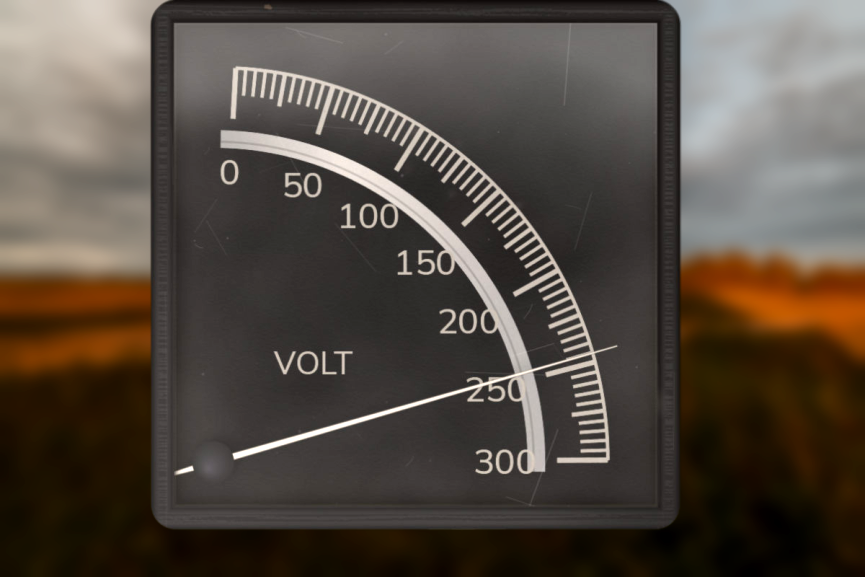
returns 245,V
